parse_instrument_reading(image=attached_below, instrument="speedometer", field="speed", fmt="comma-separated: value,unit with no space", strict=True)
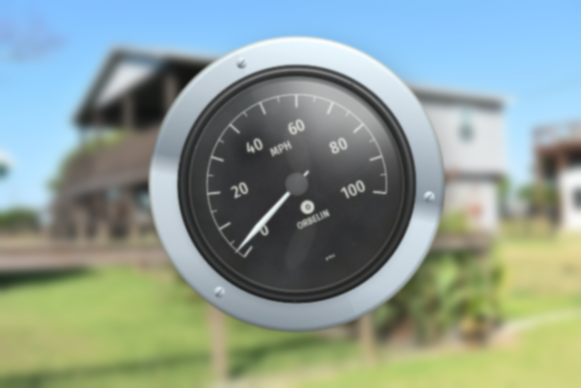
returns 2.5,mph
